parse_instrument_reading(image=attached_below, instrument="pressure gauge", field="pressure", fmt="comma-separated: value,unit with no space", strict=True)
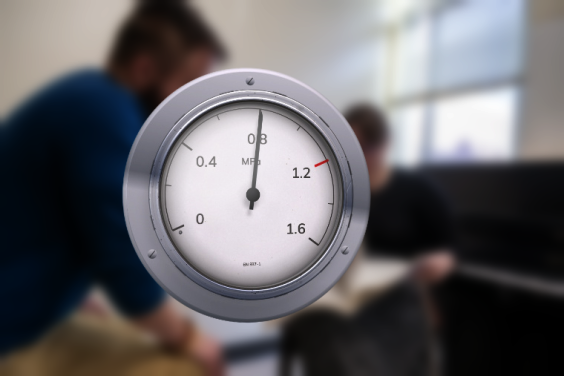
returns 0.8,MPa
